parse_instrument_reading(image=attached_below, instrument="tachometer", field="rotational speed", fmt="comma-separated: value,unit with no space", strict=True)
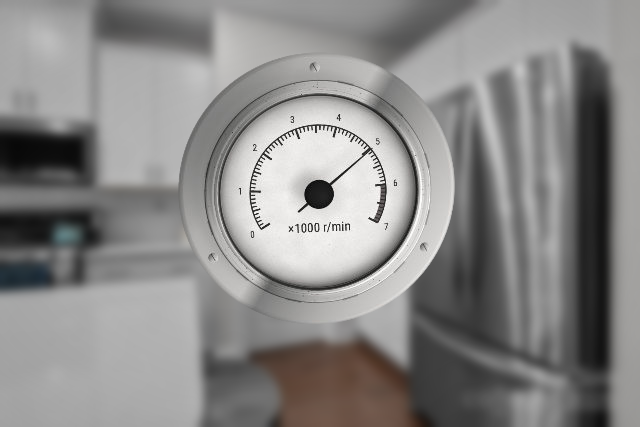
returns 5000,rpm
